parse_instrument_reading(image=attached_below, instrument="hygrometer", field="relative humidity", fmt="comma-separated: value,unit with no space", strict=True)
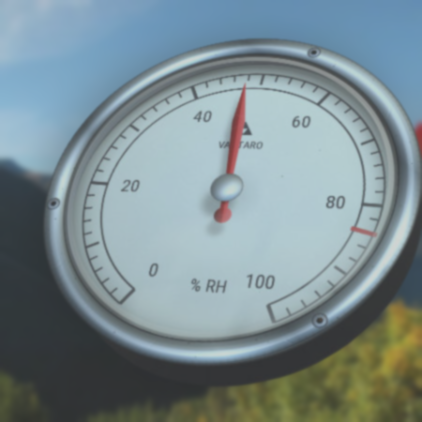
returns 48,%
